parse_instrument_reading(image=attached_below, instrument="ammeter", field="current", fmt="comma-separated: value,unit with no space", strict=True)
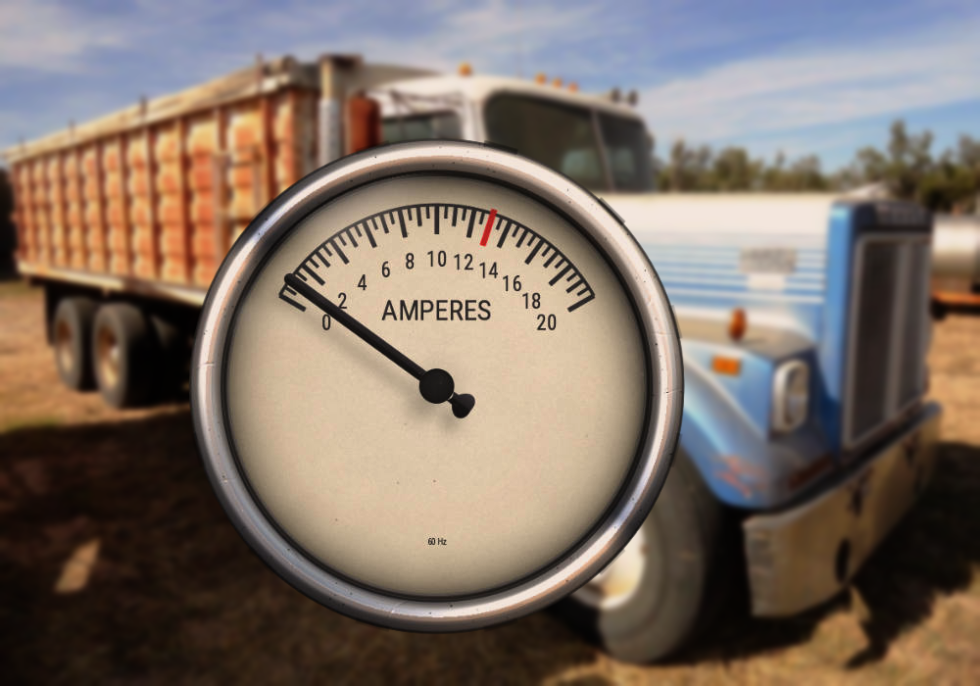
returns 1,A
